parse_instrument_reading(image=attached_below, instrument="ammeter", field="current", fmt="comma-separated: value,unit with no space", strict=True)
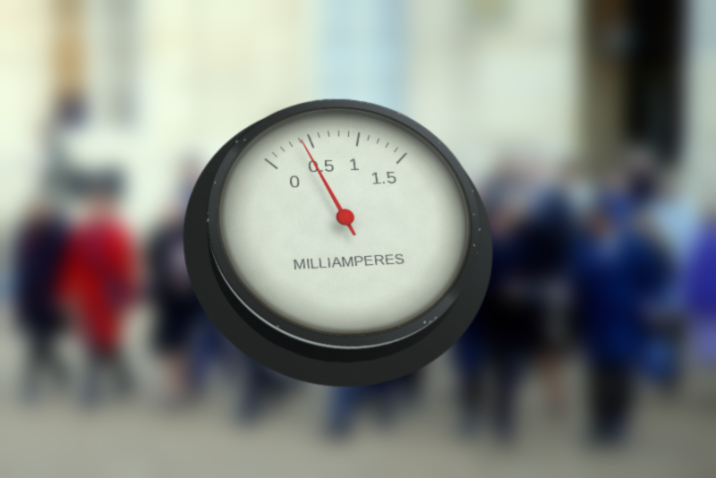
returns 0.4,mA
